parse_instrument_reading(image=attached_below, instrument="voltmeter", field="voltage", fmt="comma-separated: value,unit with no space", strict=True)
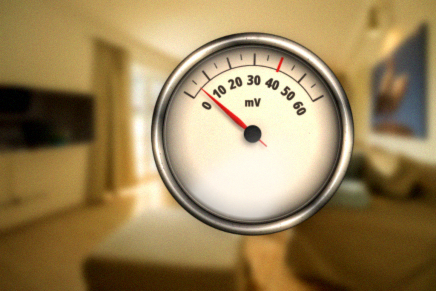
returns 5,mV
